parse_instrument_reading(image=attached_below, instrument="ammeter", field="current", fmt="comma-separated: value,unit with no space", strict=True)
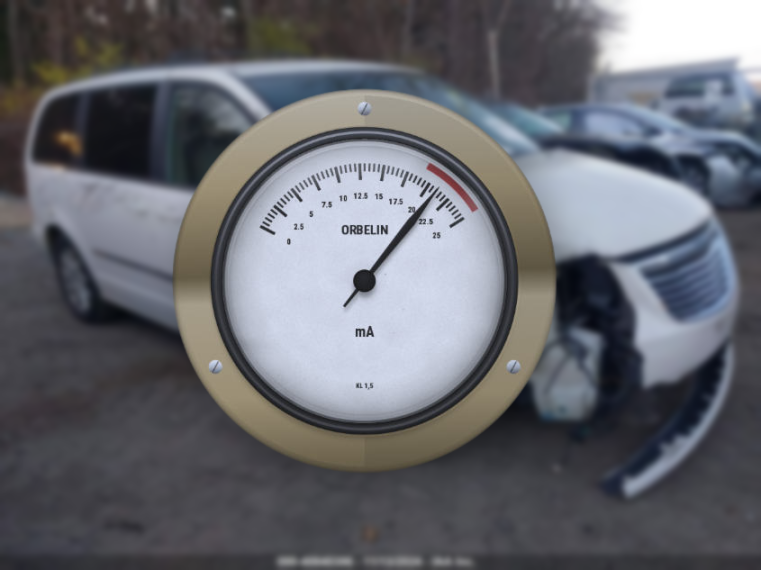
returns 21,mA
